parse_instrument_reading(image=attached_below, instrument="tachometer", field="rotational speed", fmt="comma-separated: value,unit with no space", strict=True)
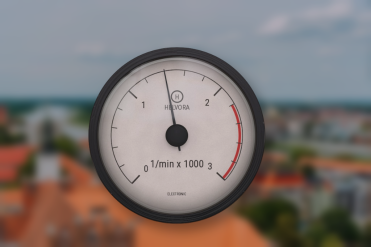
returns 1400,rpm
